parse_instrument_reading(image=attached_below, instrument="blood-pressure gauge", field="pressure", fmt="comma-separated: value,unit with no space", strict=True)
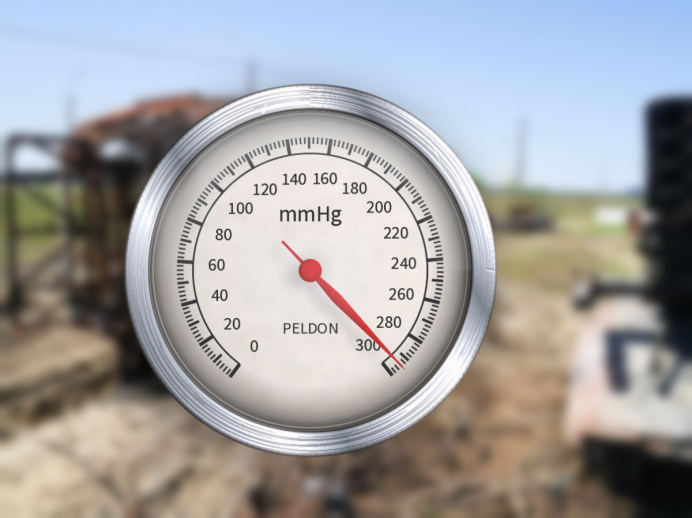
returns 294,mmHg
